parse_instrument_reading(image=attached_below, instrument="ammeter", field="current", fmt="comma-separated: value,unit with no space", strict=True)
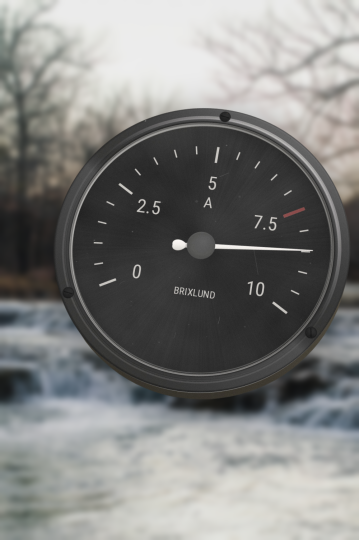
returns 8.5,A
